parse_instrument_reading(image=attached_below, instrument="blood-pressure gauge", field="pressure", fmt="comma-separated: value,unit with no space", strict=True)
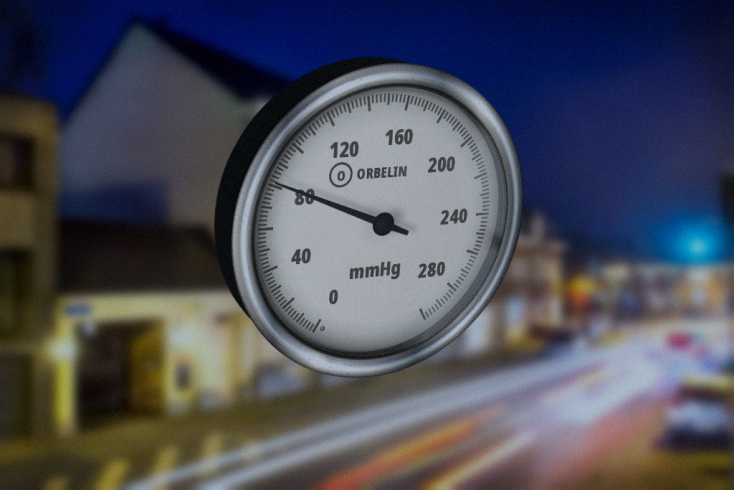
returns 82,mmHg
